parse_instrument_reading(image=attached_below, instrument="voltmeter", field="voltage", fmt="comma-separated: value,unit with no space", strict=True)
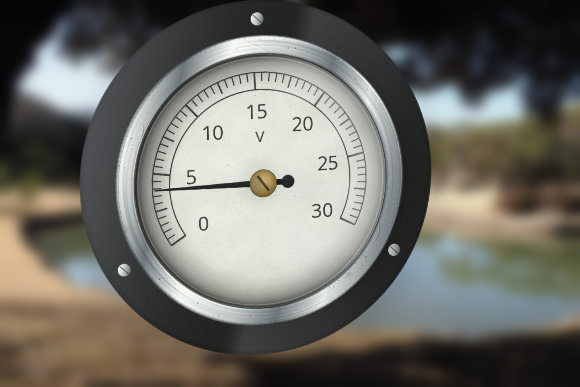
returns 4,V
